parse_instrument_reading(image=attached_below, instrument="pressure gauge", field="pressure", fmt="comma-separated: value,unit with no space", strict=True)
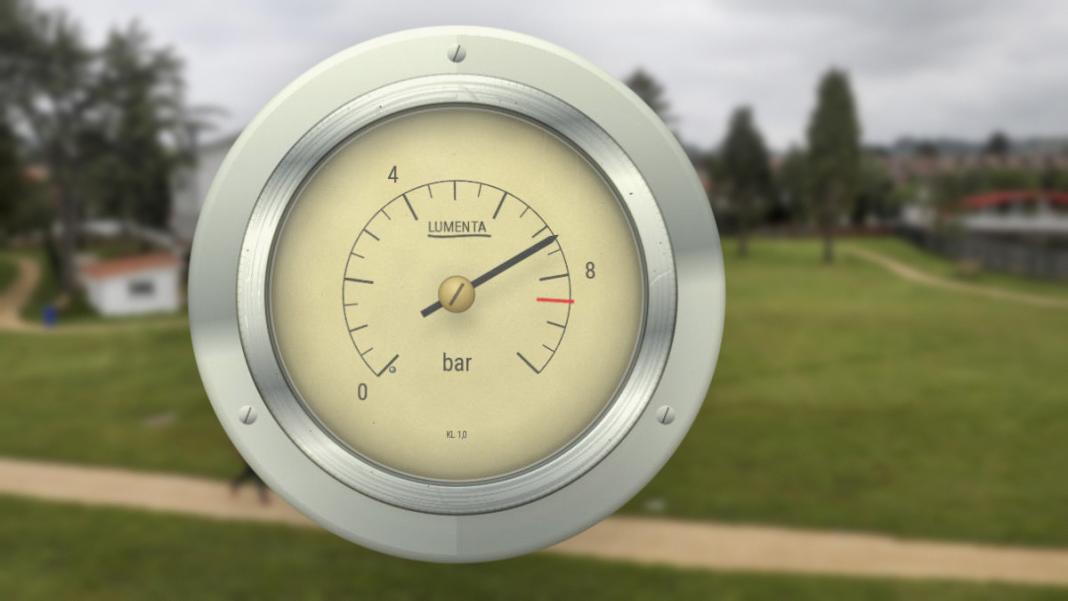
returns 7.25,bar
